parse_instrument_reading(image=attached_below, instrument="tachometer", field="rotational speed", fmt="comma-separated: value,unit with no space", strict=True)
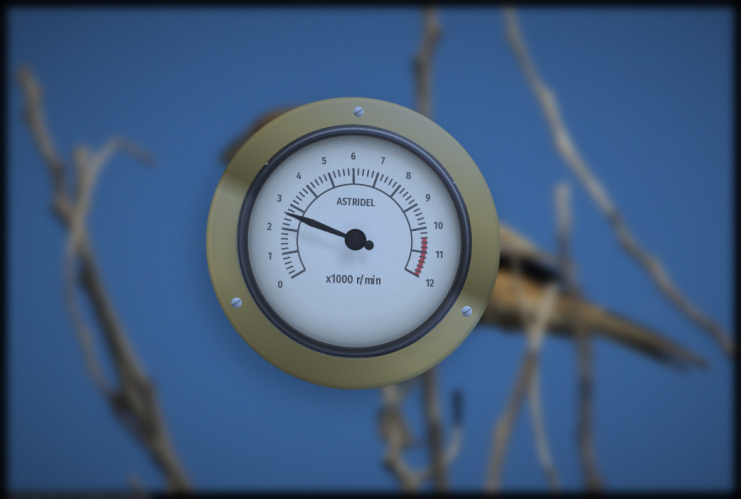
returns 2600,rpm
